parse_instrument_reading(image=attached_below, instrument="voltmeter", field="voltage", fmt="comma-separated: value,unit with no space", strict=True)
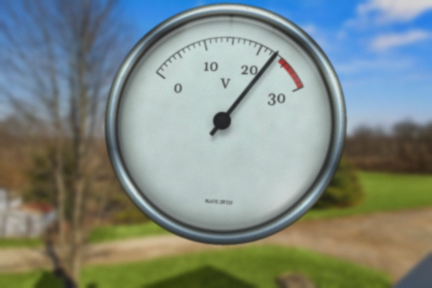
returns 23,V
